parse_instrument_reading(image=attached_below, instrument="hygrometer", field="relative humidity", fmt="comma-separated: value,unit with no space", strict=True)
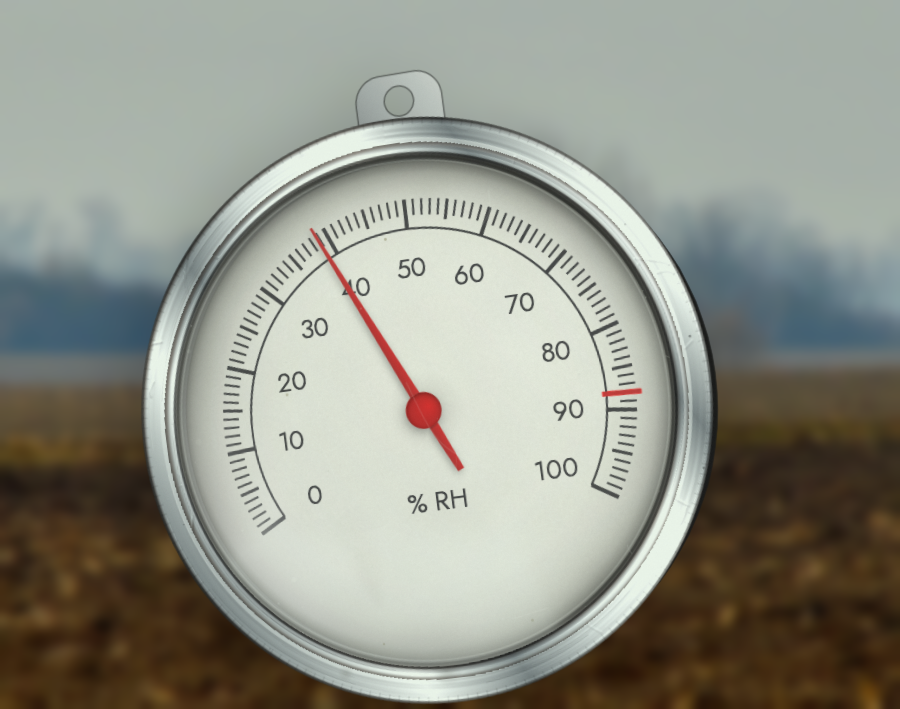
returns 39,%
